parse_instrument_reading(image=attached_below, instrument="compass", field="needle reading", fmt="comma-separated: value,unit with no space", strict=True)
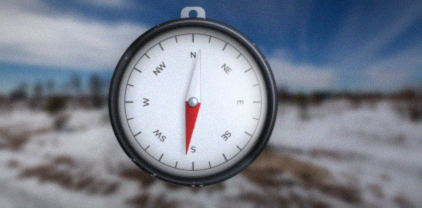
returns 187.5,°
